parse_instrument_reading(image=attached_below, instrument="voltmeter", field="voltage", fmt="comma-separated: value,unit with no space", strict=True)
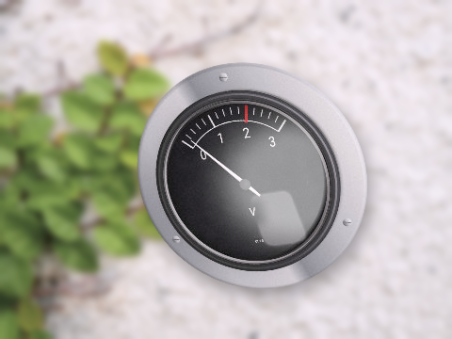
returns 0.2,V
